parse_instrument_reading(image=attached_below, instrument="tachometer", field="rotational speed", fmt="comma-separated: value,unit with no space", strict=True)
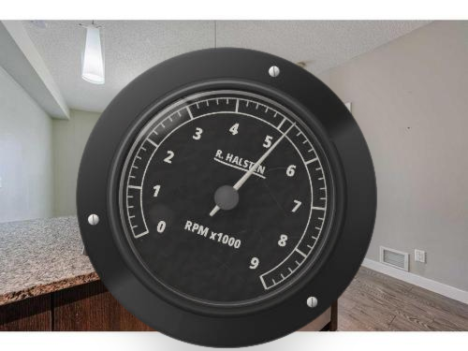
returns 5200,rpm
